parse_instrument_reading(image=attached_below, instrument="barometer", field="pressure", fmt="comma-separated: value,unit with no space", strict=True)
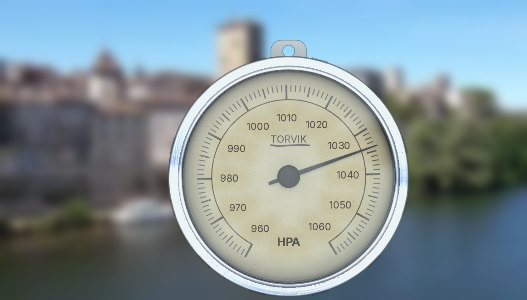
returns 1034,hPa
